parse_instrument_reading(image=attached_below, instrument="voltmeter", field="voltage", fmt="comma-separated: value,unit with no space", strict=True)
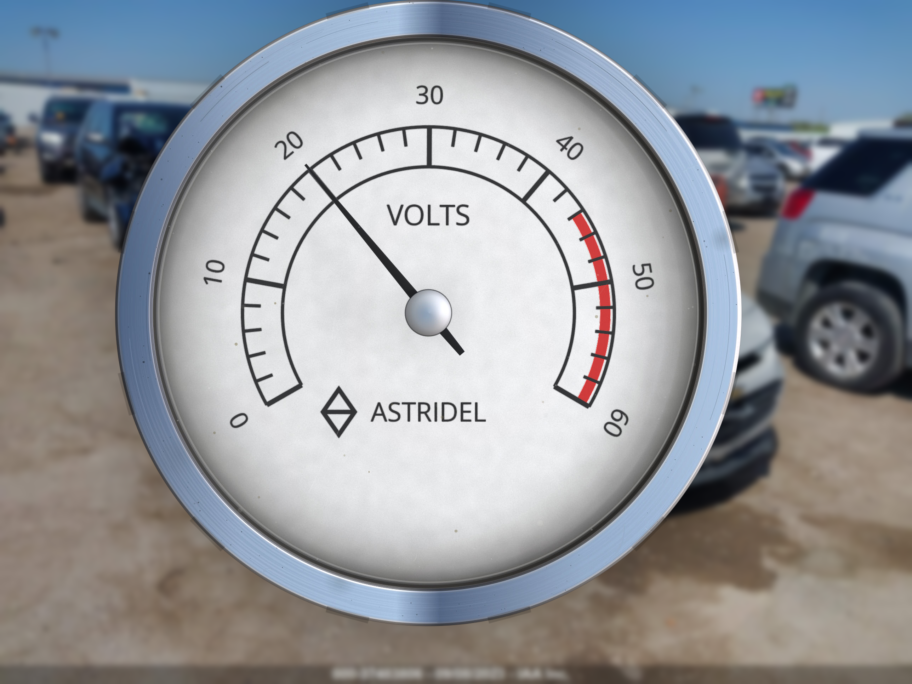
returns 20,V
